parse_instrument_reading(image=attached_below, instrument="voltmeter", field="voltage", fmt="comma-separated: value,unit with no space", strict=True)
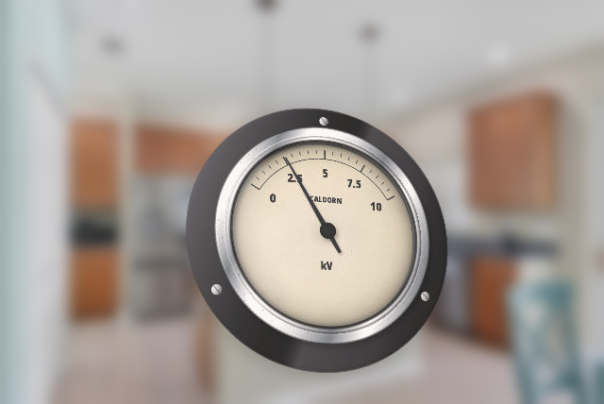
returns 2.5,kV
